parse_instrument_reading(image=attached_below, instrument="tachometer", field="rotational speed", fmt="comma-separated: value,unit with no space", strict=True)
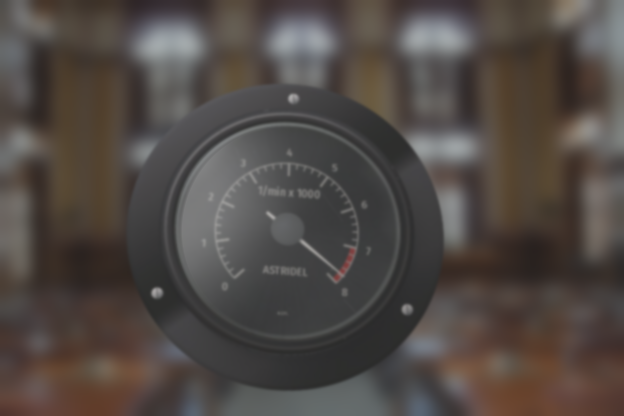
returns 7800,rpm
